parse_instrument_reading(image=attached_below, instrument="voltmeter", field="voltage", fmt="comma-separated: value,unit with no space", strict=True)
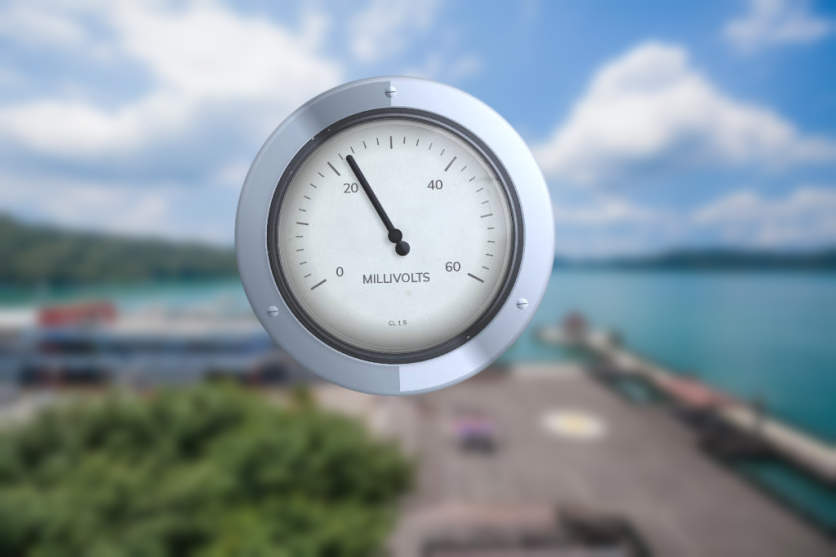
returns 23,mV
